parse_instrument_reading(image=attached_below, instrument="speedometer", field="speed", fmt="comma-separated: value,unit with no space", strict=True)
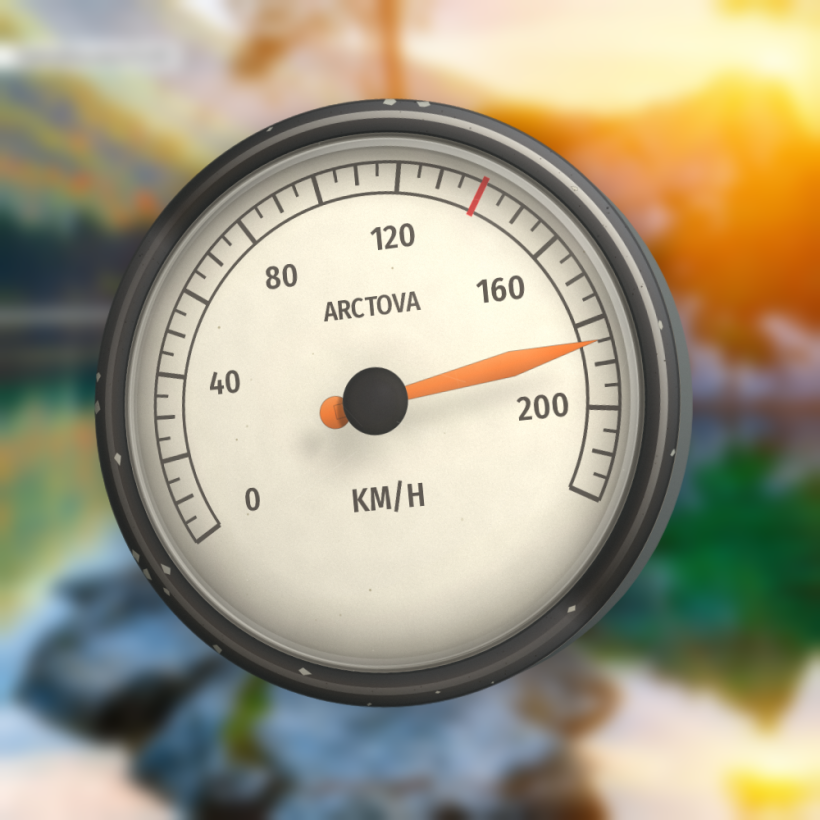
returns 185,km/h
